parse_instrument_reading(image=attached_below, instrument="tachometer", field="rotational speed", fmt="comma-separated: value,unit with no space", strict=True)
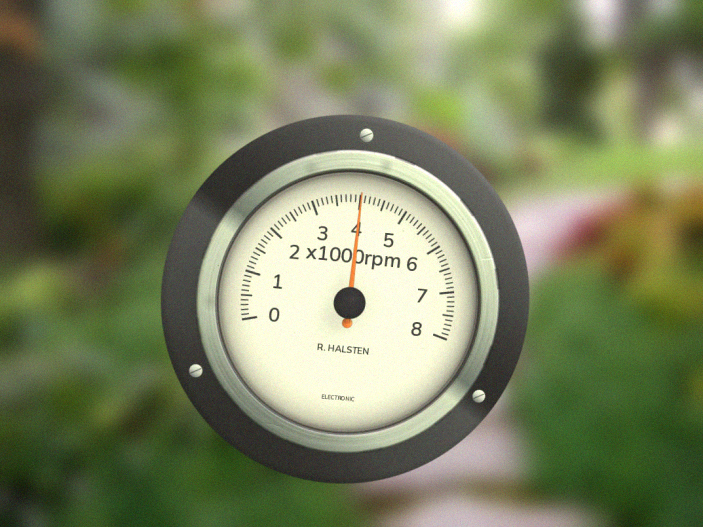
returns 4000,rpm
